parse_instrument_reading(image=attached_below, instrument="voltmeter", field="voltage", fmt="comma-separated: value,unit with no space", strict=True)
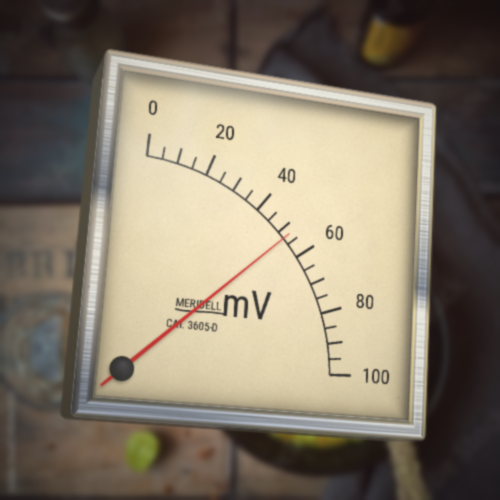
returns 52.5,mV
